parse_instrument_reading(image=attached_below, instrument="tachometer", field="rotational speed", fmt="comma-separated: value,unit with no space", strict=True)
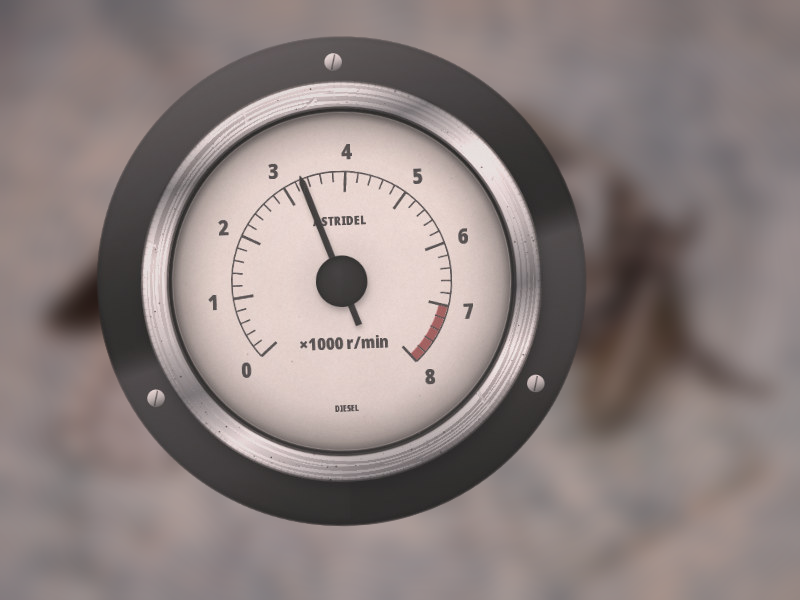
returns 3300,rpm
